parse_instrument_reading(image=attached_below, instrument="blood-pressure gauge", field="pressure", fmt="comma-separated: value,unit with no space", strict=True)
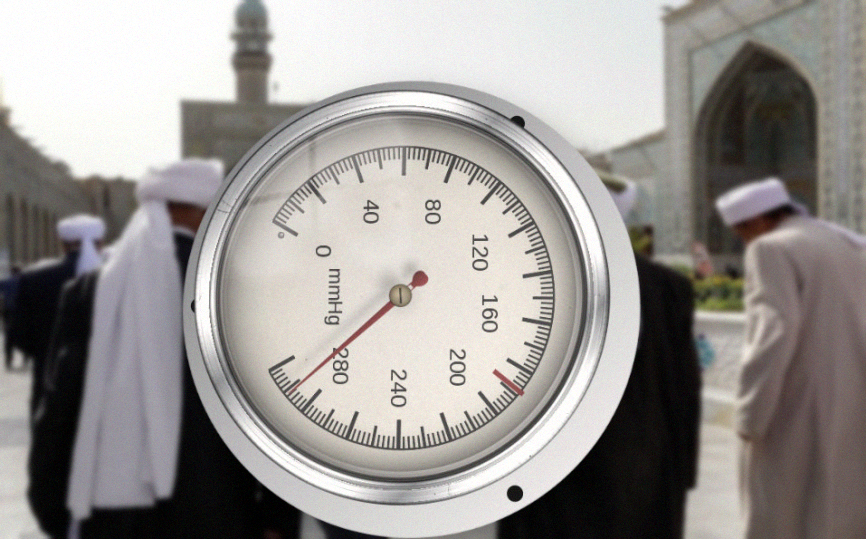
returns 288,mmHg
